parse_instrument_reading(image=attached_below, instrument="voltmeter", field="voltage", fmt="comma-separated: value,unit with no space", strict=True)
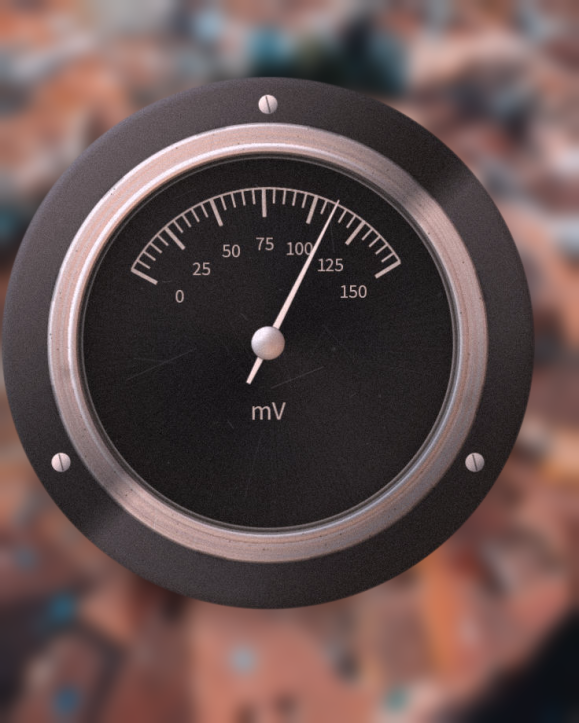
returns 110,mV
